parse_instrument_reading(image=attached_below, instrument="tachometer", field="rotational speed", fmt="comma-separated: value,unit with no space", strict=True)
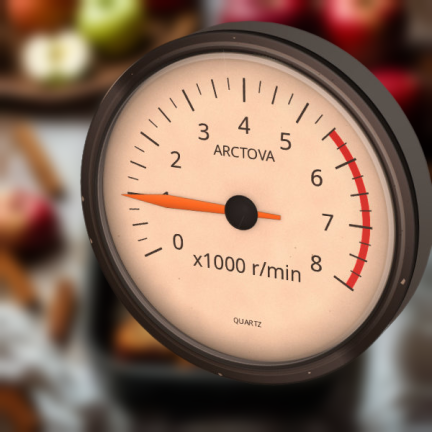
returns 1000,rpm
